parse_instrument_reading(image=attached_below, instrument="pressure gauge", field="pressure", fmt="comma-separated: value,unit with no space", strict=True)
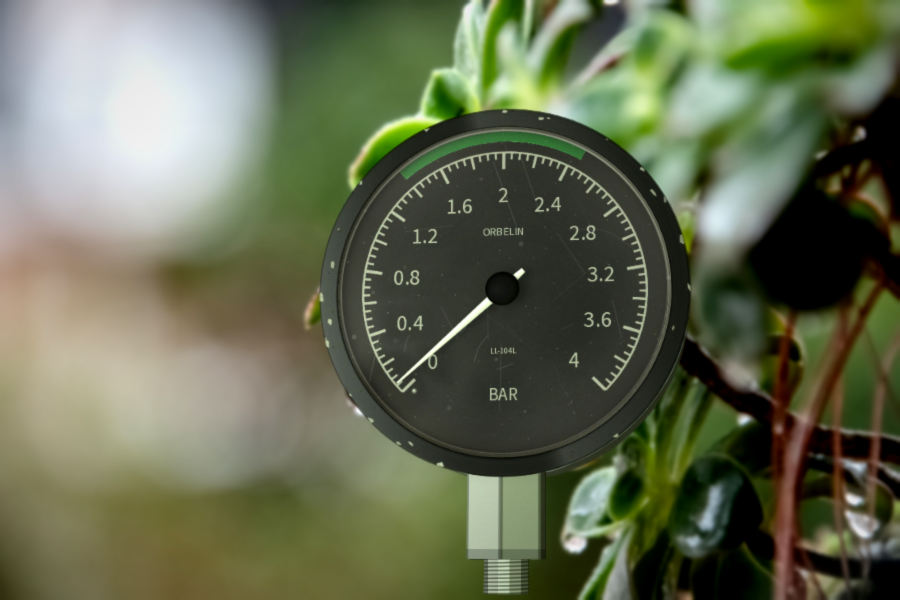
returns 0.05,bar
